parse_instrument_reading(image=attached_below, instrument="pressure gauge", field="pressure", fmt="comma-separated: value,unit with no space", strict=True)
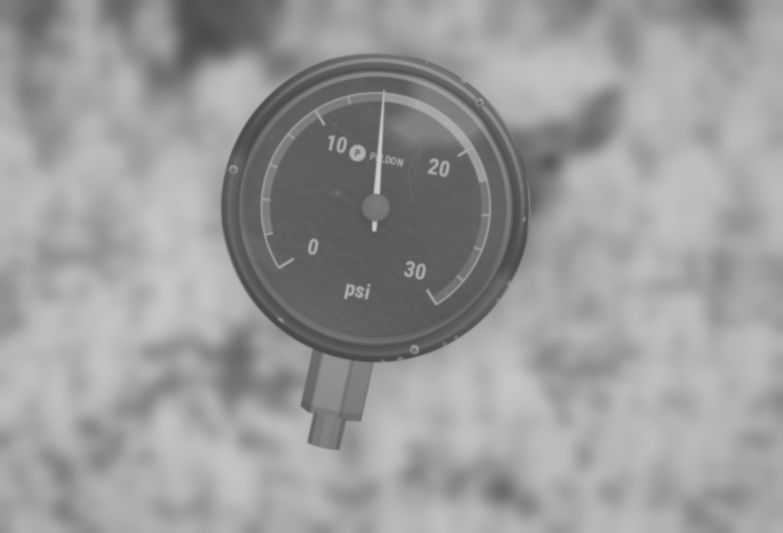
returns 14,psi
